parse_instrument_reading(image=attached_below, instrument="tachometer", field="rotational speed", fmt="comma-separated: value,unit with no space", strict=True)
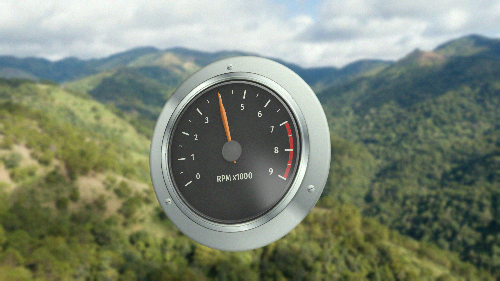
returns 4000,rpm
